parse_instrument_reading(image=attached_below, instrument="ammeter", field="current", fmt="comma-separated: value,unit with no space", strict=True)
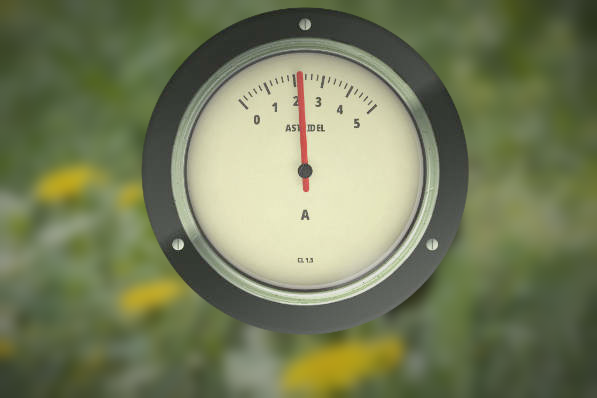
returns 2.2,A
